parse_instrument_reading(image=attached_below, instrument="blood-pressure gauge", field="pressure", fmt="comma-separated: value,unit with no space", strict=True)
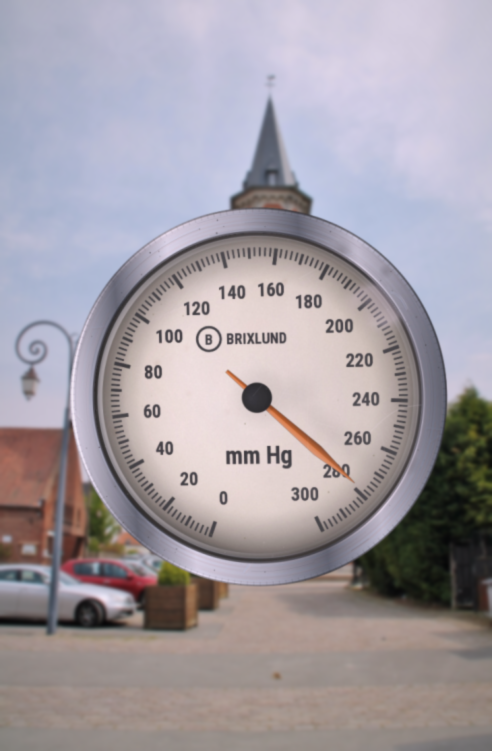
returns 278,mmHg
